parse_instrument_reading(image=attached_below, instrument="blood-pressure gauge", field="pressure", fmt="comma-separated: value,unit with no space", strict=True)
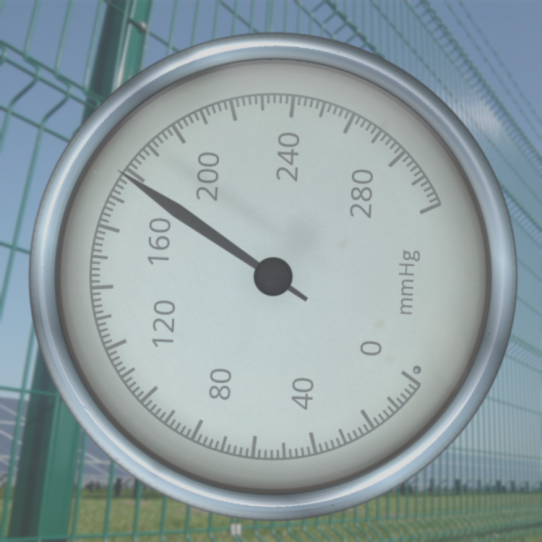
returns 178,mmHg
